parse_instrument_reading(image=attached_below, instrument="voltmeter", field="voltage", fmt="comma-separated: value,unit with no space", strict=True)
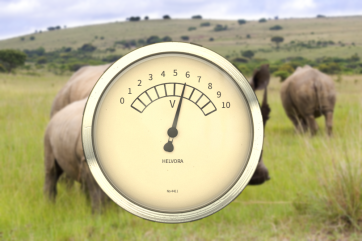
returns 6,V
